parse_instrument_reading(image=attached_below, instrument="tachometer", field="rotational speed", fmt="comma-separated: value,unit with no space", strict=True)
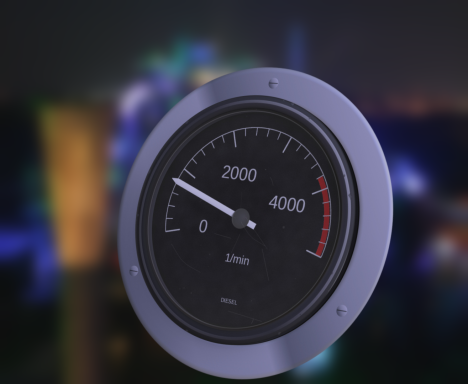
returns 800,rpm
